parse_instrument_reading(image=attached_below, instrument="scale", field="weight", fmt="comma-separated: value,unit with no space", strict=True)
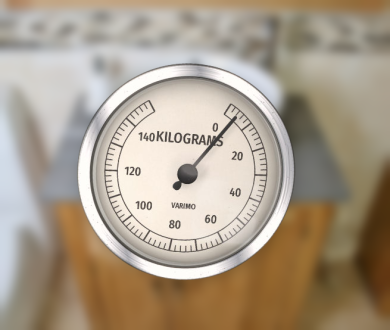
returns 4,kg
